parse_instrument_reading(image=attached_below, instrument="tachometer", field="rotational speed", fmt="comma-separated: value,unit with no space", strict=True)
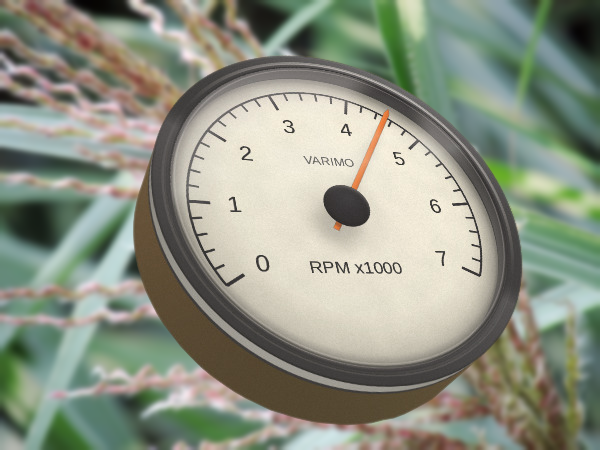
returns 4500,rpm
